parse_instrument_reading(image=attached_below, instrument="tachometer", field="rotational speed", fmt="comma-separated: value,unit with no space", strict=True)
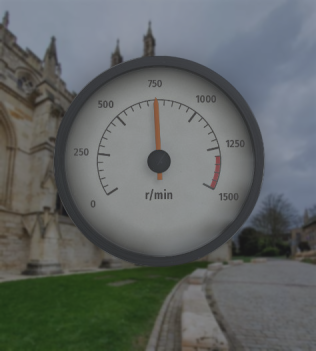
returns 750,rpm
